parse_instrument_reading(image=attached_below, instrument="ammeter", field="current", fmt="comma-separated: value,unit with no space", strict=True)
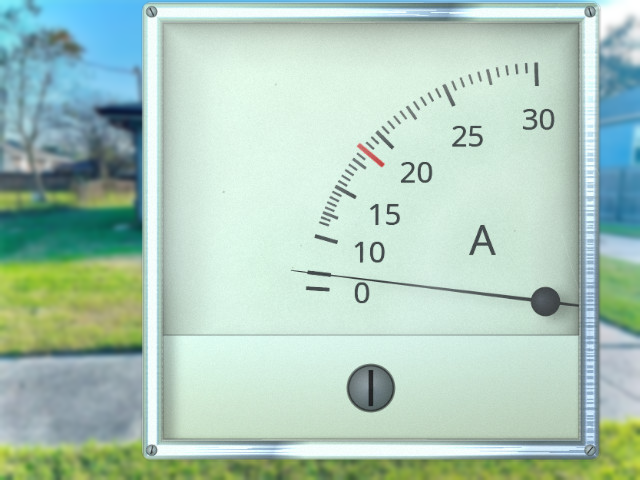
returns 5,A
